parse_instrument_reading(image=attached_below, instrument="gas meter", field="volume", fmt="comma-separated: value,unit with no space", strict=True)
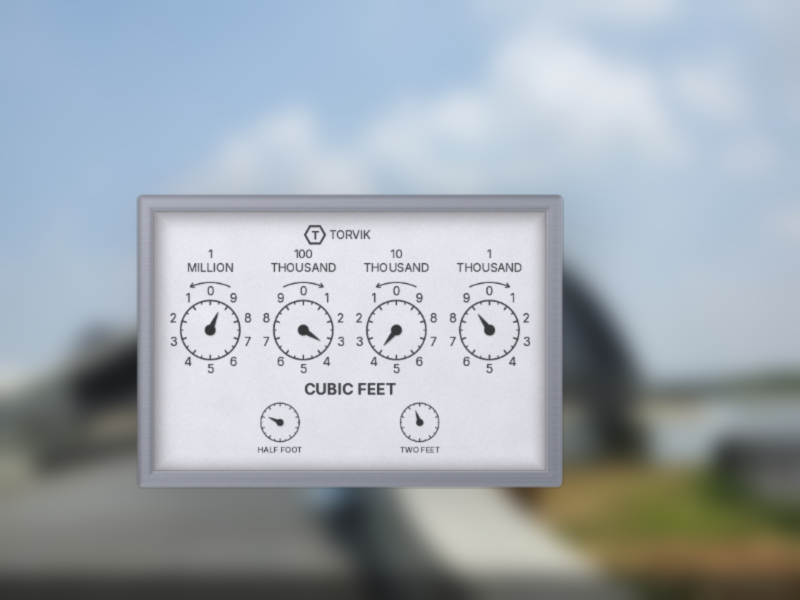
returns 933900,ft³
